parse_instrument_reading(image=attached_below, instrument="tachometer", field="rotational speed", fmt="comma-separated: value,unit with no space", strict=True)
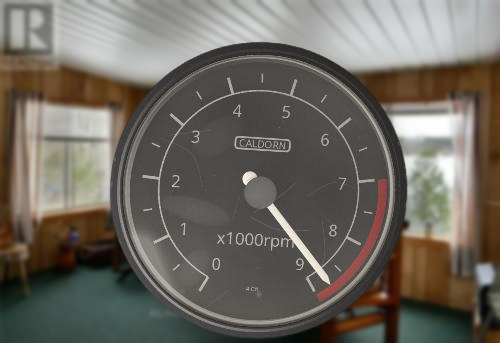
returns 8750,rpm
